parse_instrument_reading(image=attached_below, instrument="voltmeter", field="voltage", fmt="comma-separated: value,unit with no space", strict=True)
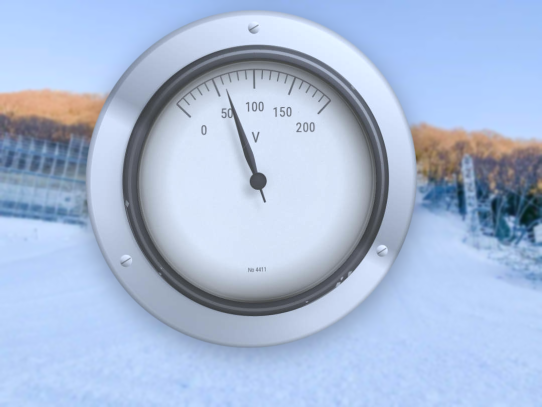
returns 60,V
